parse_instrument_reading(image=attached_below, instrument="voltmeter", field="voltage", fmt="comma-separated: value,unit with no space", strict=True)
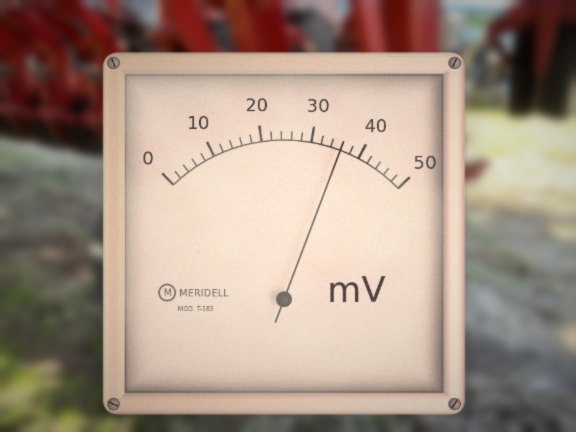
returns 36,mV
